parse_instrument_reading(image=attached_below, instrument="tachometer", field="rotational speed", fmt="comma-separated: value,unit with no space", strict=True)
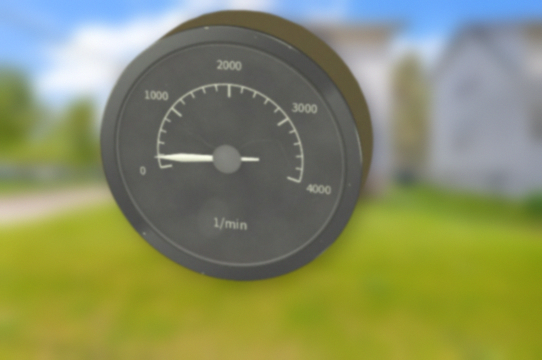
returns 200,rpm
